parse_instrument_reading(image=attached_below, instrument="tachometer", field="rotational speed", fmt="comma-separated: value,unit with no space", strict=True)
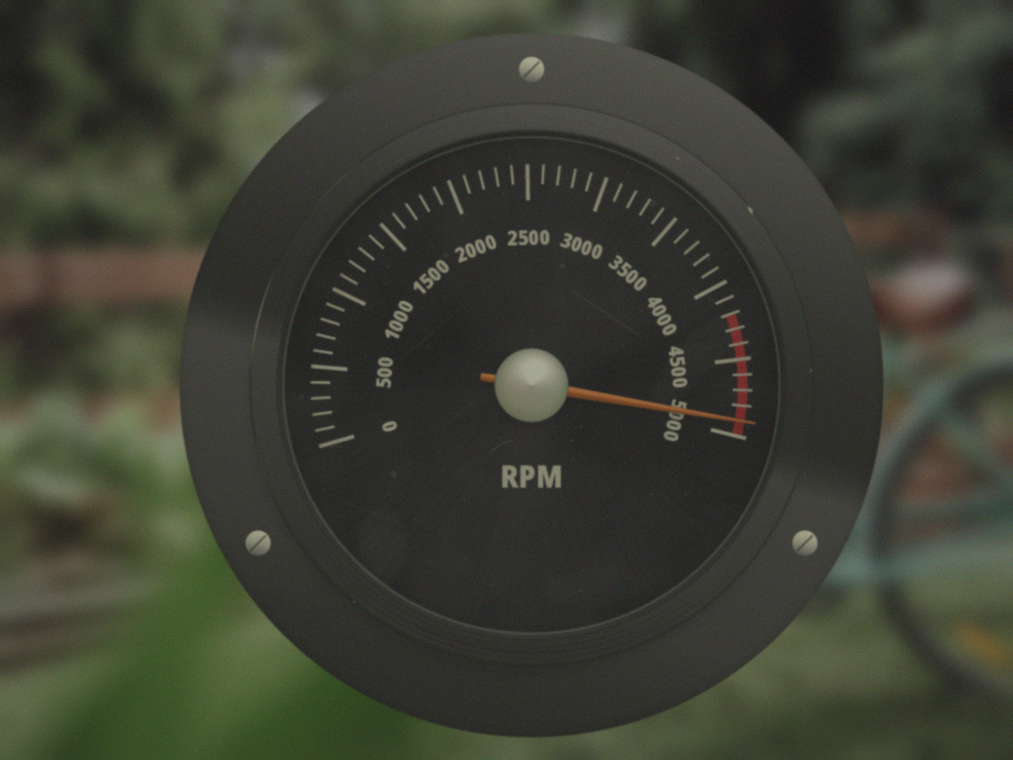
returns 4900,rpm
